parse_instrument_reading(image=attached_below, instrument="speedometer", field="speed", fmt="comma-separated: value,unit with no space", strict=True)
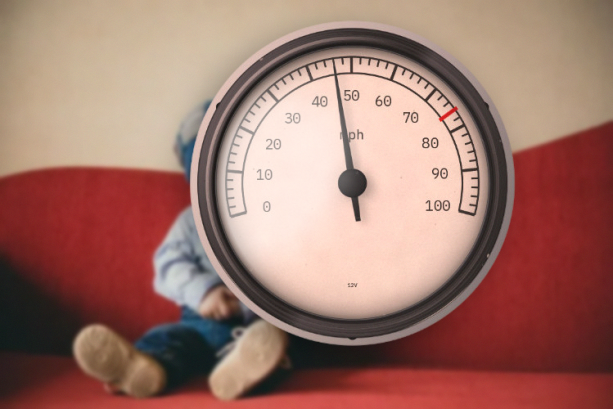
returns 46,mph
